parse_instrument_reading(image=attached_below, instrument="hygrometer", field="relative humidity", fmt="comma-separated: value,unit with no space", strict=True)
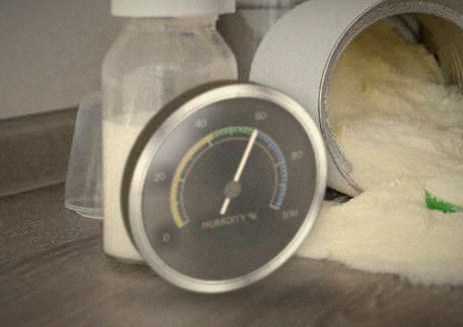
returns 60,%
